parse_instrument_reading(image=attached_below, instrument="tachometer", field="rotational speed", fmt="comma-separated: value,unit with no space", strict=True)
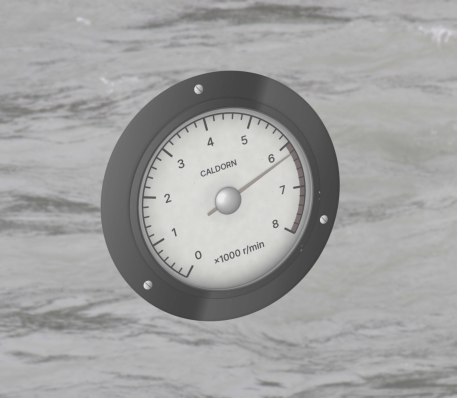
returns 6200,rpm
